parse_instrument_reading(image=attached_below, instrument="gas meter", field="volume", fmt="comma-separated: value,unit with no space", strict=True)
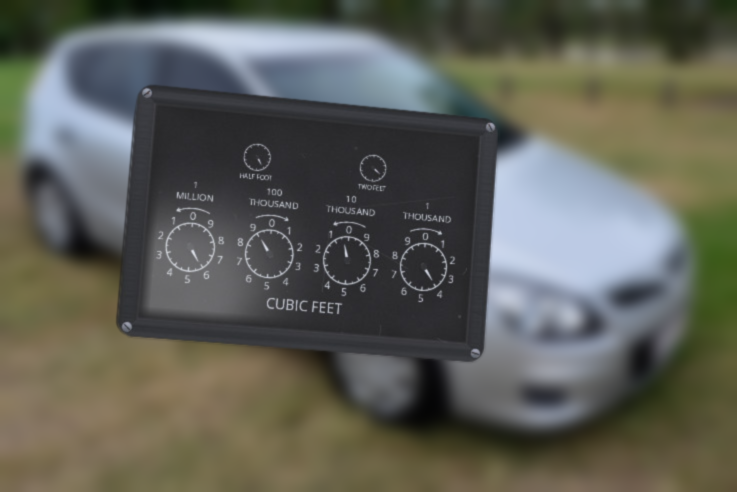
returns 590400,ft³
